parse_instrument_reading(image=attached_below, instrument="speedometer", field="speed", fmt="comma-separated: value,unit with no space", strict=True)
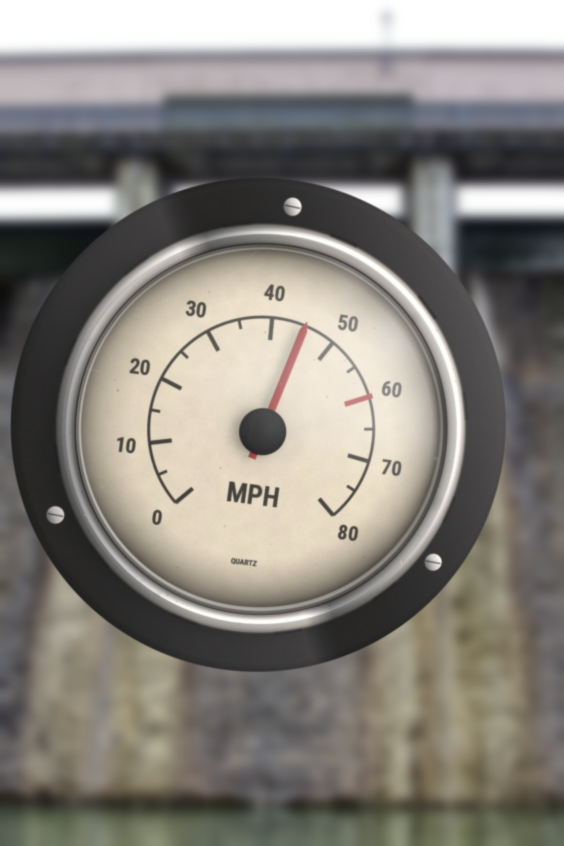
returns 45,mph
